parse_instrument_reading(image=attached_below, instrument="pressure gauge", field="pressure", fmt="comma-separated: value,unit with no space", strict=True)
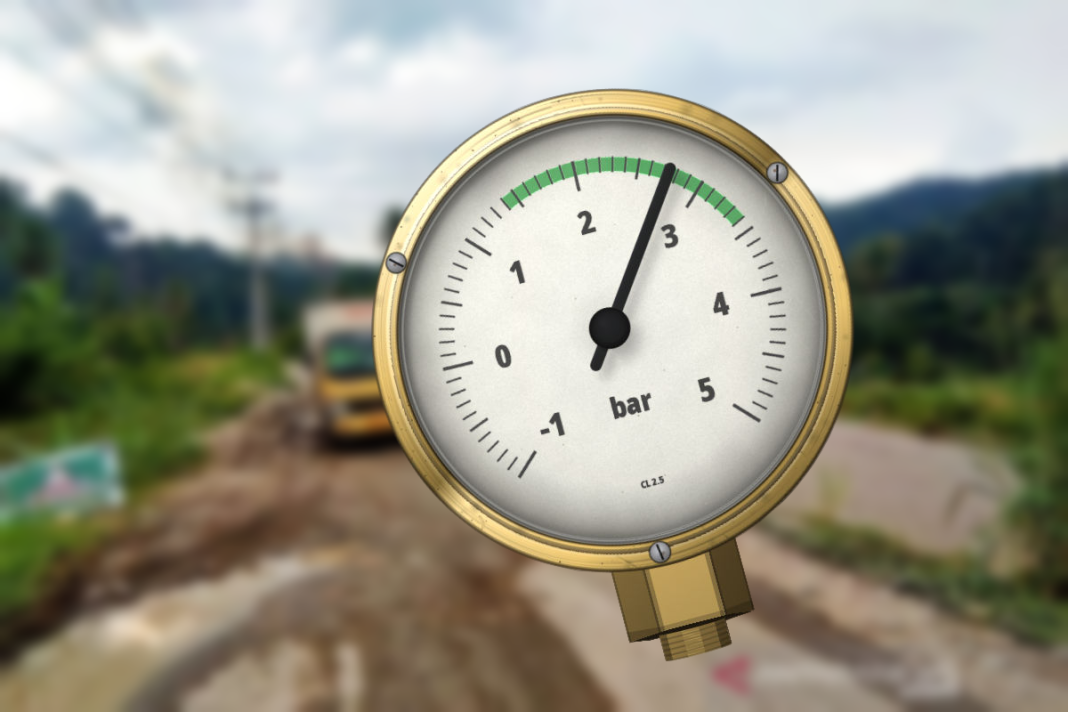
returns 2.75,bar
